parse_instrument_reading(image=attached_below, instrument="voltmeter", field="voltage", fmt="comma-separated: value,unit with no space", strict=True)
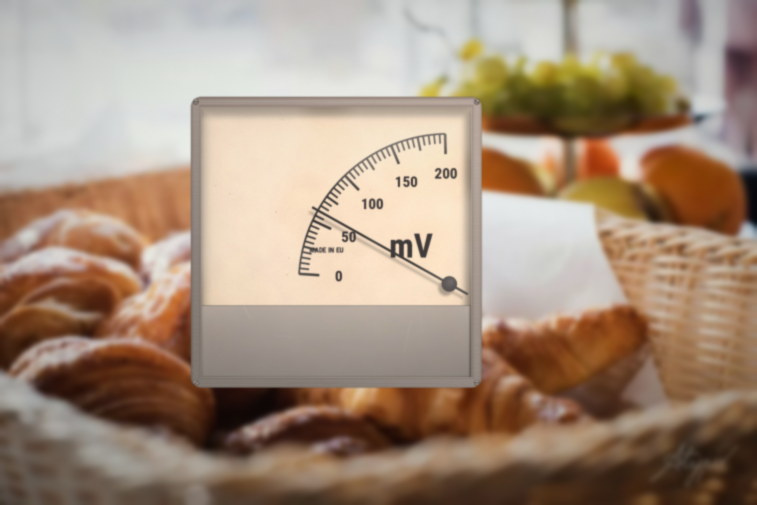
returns 60,mV
